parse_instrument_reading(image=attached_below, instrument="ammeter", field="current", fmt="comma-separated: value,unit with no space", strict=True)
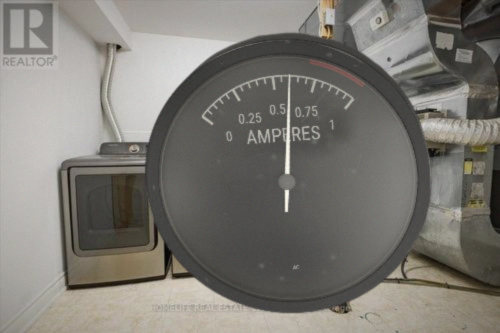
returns 0.6,A
